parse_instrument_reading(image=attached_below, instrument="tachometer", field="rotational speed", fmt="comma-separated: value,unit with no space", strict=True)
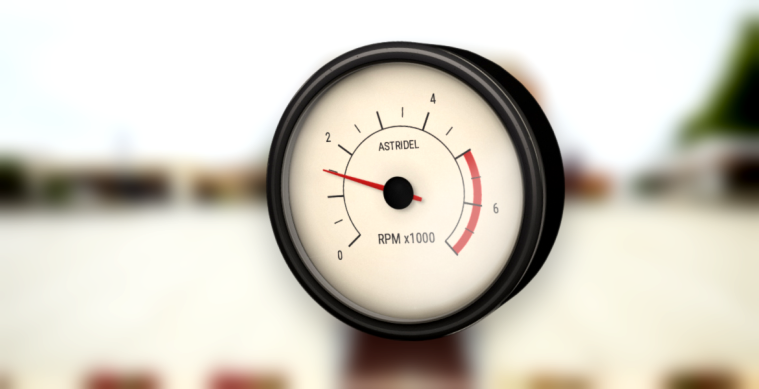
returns 1500,rpm
